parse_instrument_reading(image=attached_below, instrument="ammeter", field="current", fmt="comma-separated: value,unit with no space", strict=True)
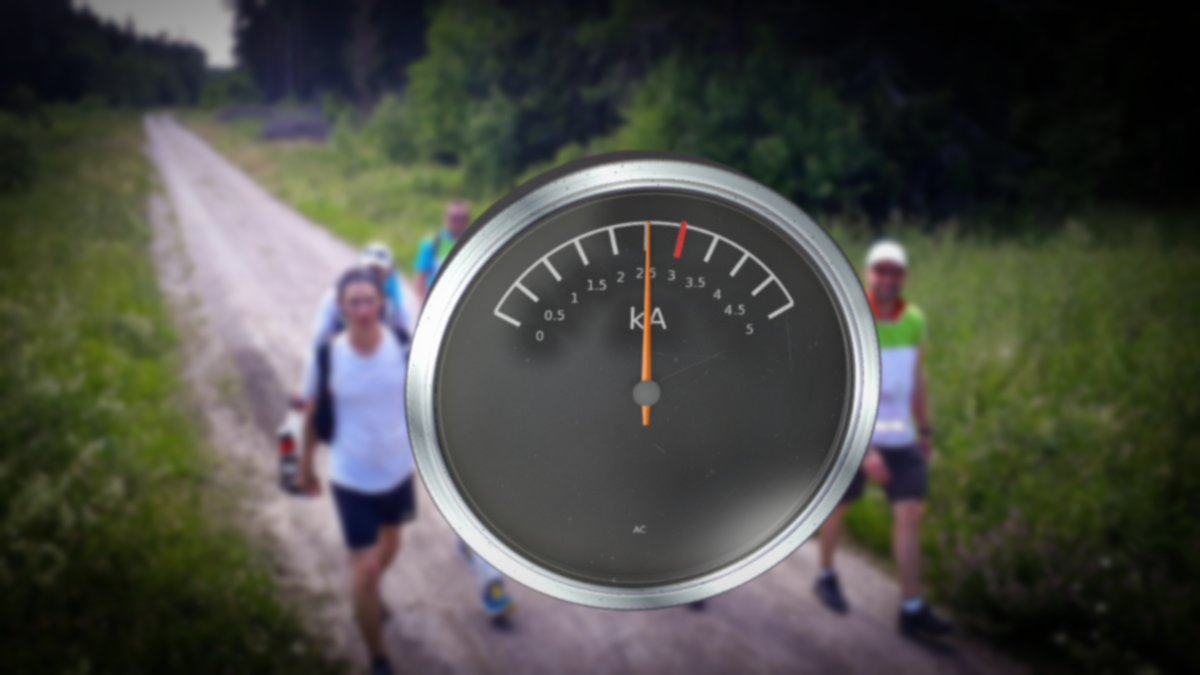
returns 2.5,kA
